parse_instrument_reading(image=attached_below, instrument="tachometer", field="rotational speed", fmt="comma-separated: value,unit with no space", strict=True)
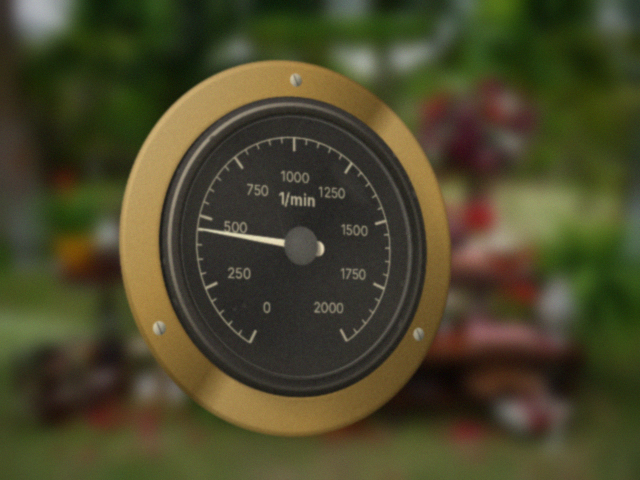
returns 450,rpm
